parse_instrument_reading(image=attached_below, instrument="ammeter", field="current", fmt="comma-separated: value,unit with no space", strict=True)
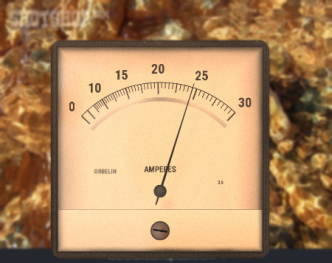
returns 24.5,A
